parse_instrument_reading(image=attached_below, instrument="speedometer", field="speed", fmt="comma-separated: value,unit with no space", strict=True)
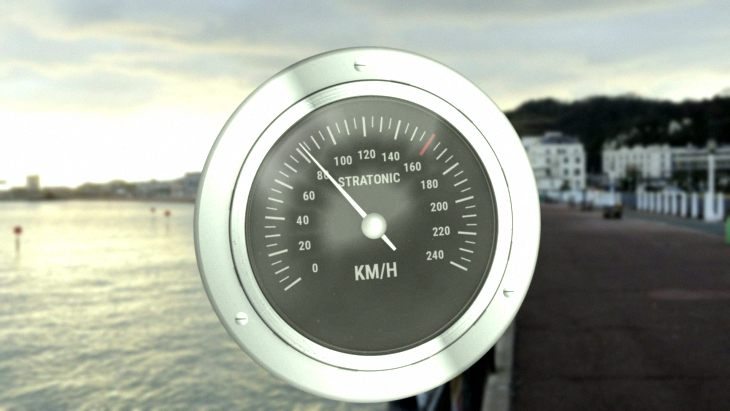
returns 82.5,km/h
